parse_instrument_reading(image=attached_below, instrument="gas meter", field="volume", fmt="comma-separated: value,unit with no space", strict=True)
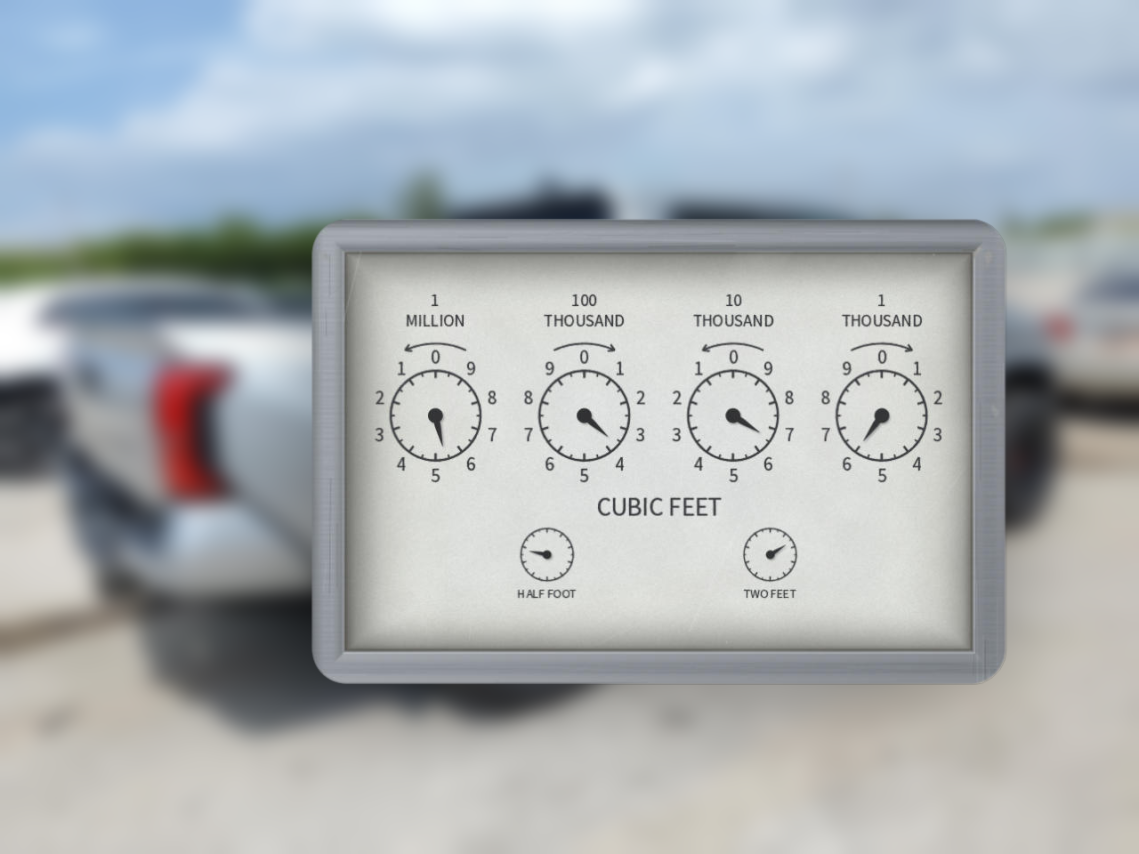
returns 536600,ft³
